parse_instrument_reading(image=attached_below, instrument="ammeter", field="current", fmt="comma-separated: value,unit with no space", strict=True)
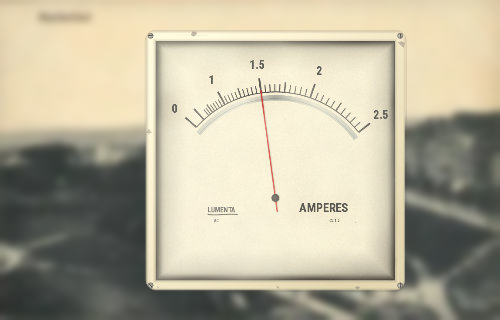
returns 1.5,A
